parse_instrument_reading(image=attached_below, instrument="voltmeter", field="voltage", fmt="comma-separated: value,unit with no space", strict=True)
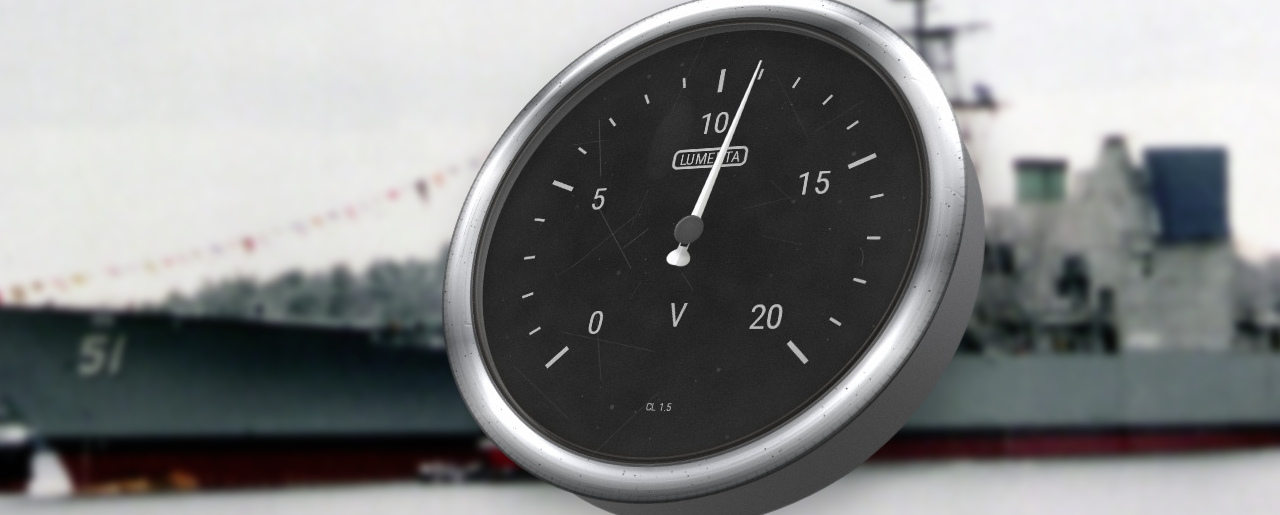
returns 11,V
